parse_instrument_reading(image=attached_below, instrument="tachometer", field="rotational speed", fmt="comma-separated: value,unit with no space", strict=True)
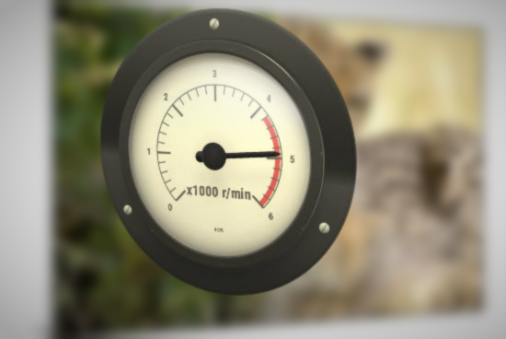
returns 4900,rpm
